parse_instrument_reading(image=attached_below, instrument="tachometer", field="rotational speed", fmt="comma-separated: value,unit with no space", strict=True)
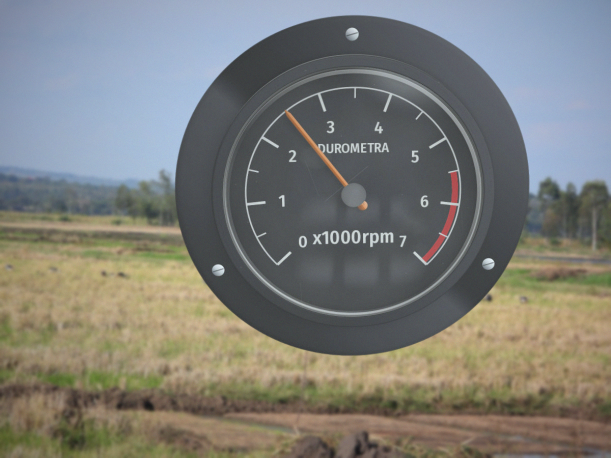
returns 2500,rpm
